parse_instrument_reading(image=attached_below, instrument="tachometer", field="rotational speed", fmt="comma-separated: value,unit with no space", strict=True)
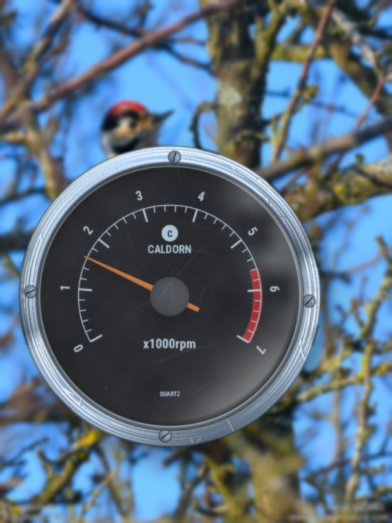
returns 1600,rpm
